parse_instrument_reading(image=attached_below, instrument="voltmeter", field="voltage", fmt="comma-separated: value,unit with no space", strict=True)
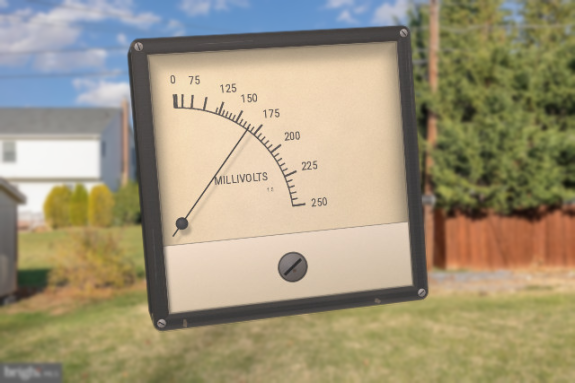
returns 165,mV
